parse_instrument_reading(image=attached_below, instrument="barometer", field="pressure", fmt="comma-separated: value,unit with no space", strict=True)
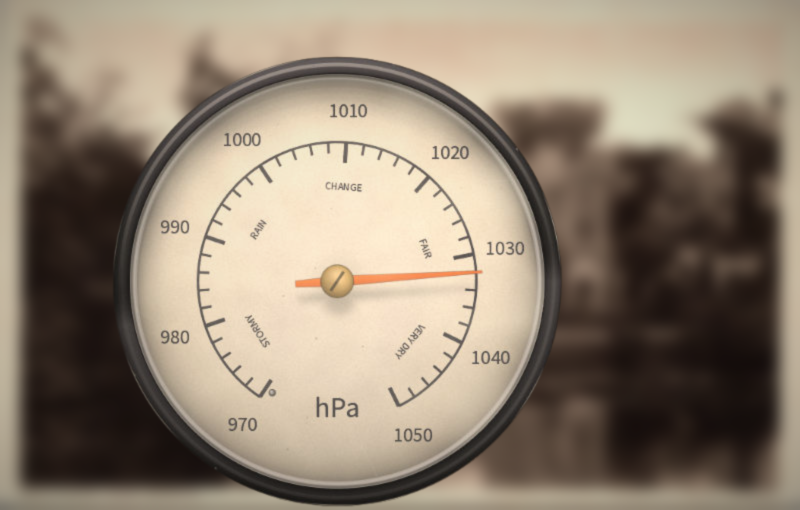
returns 1032,hPa
